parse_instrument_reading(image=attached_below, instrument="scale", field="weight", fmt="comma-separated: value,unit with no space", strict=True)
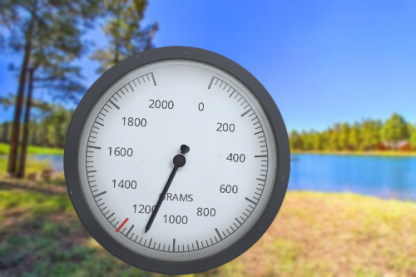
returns 1140,g
